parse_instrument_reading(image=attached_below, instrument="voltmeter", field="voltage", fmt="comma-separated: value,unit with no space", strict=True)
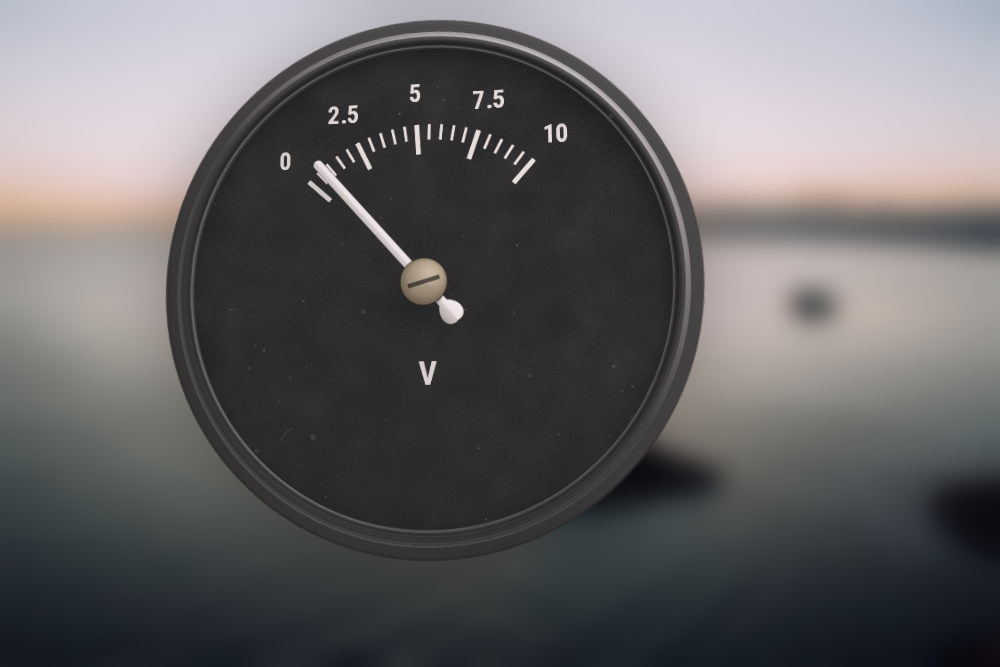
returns 0.75,V
